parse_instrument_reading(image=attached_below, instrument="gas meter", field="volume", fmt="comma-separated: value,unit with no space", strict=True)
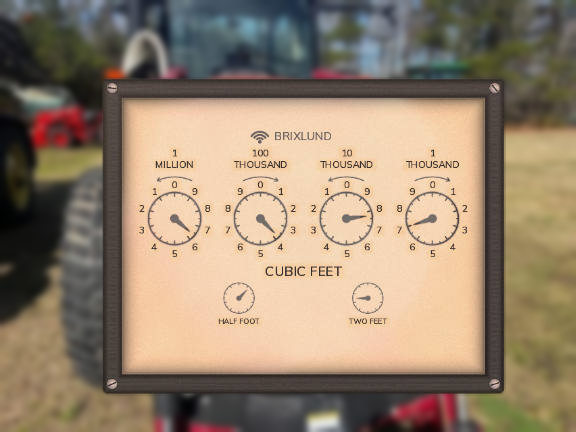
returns 637700,ft³
